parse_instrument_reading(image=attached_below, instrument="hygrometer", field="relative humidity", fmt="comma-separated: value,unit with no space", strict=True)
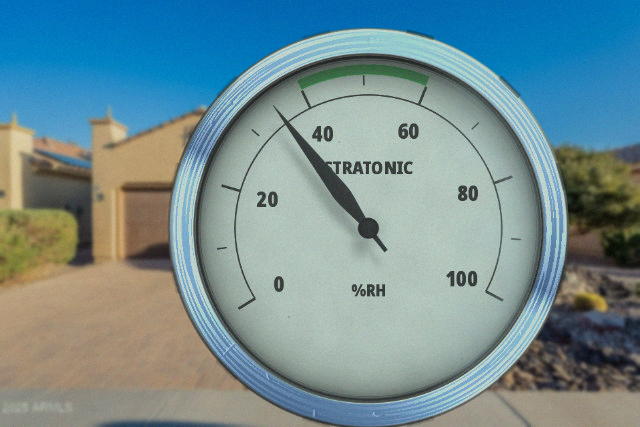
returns 35,%
